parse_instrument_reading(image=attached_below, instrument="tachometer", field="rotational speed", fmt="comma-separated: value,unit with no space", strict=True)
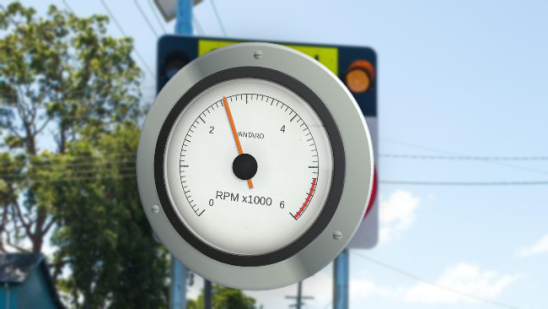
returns 2600,rpm
